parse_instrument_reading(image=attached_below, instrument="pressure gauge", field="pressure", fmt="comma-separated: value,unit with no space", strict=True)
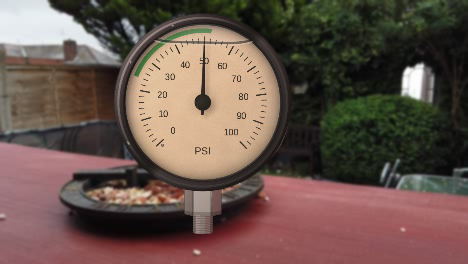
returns 50,psi
